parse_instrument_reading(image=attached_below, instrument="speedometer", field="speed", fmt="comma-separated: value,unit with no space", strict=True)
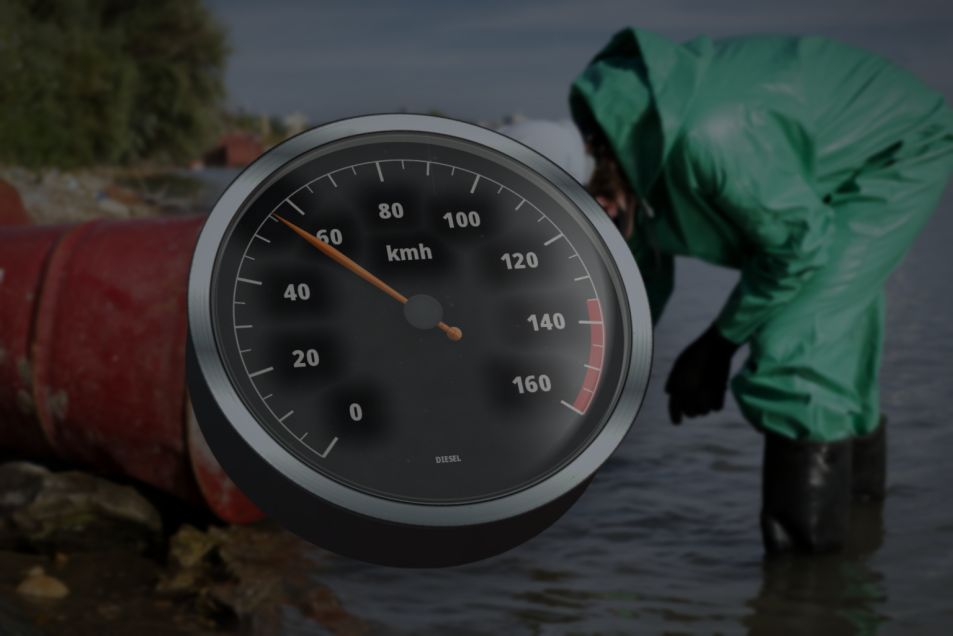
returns 55,km/h
